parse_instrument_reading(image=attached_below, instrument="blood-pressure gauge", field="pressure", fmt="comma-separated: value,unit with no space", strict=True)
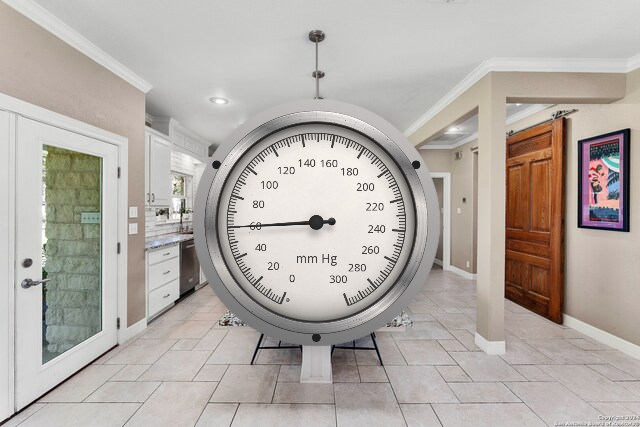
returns 60,mmHg
